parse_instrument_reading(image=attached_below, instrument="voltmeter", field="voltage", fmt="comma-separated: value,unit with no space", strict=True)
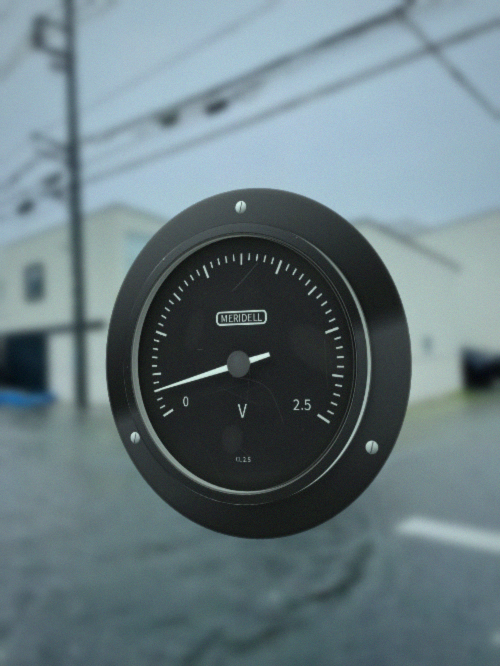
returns 0.15,V
